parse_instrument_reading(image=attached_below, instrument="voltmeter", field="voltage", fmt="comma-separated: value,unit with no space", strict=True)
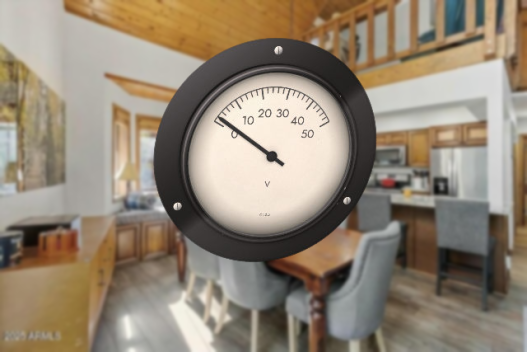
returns 2,V
